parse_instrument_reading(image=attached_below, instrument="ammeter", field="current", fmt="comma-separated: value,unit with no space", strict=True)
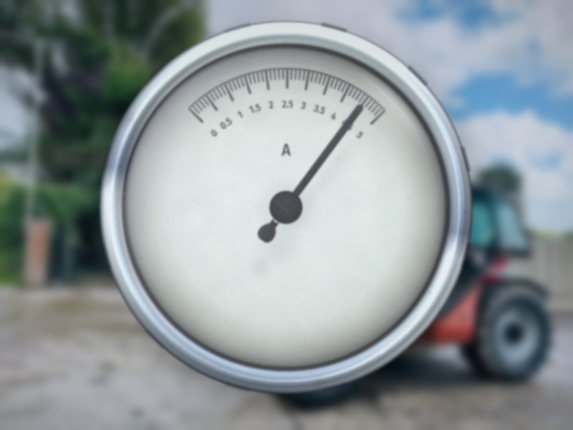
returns 4.5,A
